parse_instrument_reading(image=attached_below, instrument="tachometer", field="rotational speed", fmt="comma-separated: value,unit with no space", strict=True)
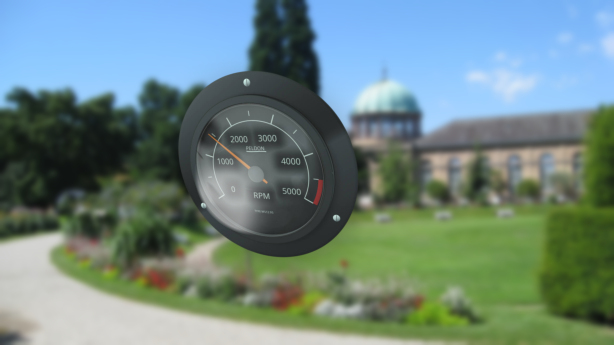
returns 1500,rpm
